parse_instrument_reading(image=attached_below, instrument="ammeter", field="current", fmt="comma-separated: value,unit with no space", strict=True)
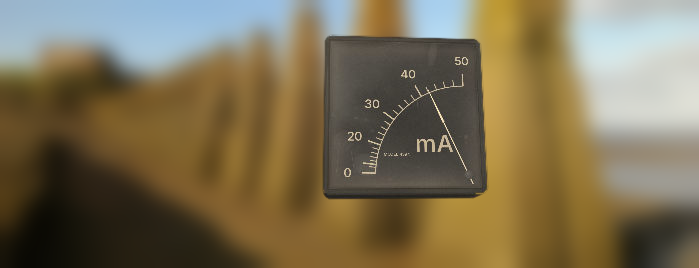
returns 42,mA
